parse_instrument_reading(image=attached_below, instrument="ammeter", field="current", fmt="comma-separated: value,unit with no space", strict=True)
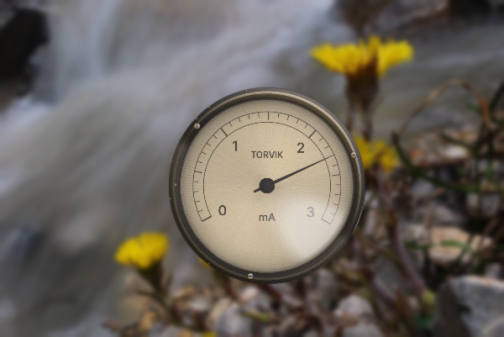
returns 2.3,mA
